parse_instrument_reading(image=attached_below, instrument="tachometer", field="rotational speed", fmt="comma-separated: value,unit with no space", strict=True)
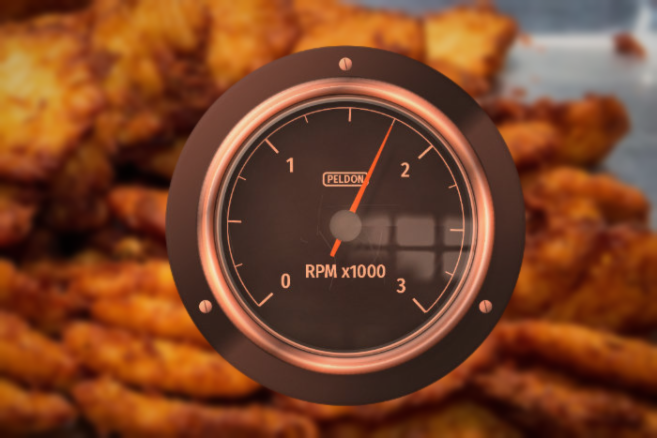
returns 1750,rpm
